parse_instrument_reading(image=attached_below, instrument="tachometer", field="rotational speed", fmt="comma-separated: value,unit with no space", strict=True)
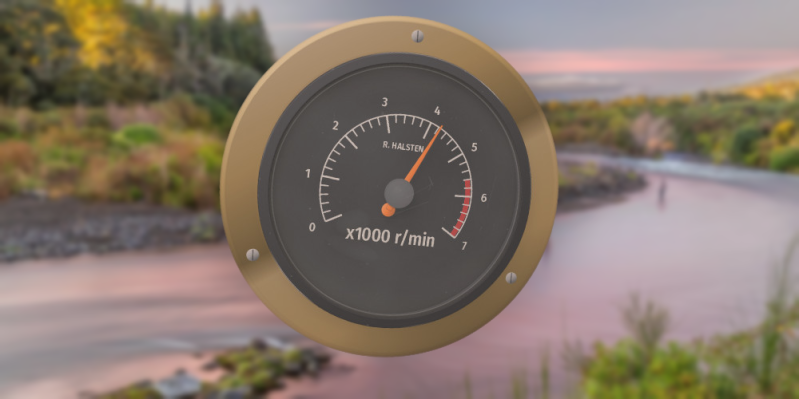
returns 4200,rpm
